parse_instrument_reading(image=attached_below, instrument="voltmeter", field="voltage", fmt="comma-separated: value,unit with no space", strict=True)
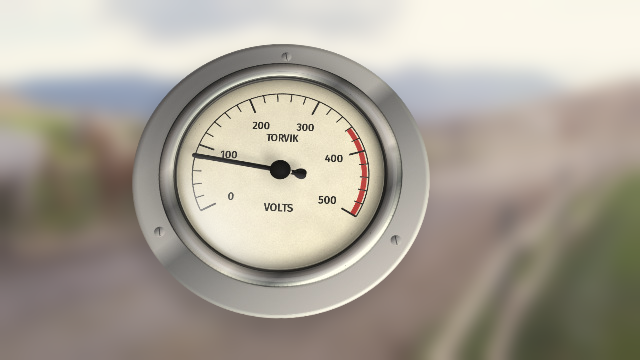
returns 80,V
